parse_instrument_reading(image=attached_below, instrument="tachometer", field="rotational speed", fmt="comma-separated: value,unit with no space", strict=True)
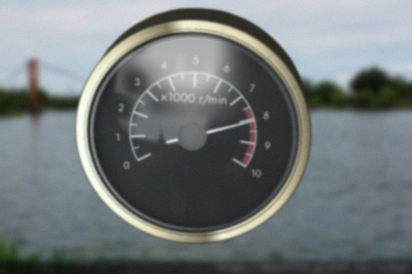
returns 8000,rpm
